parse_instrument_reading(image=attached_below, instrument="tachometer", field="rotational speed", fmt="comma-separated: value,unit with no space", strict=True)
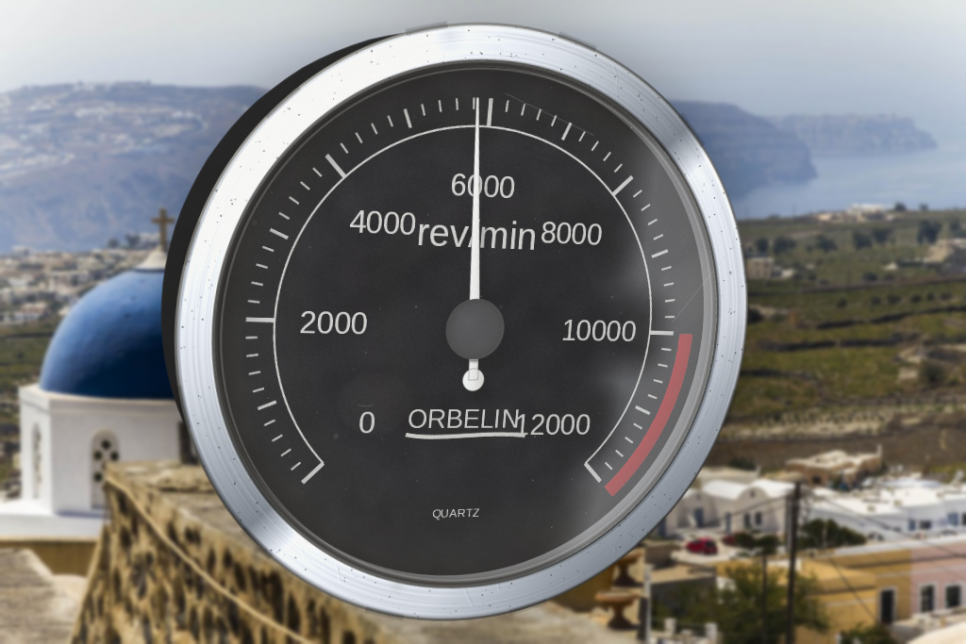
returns 5800,rpm
